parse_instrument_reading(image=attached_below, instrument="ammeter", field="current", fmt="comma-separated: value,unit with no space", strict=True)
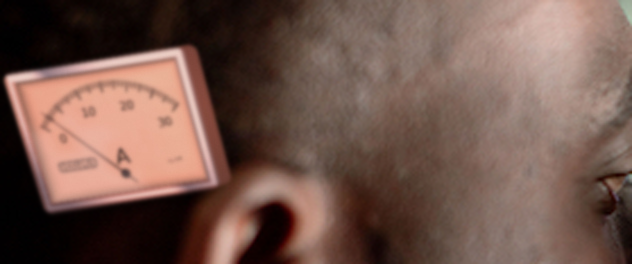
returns 2.5,A
